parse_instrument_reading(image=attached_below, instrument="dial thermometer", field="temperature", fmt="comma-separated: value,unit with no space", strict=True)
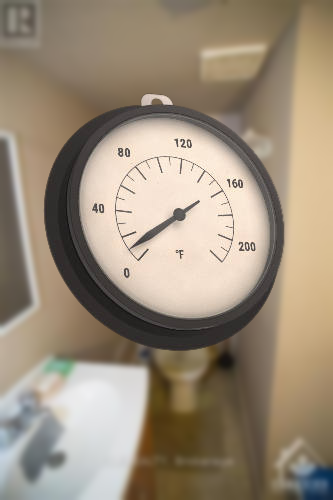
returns 10,°F
